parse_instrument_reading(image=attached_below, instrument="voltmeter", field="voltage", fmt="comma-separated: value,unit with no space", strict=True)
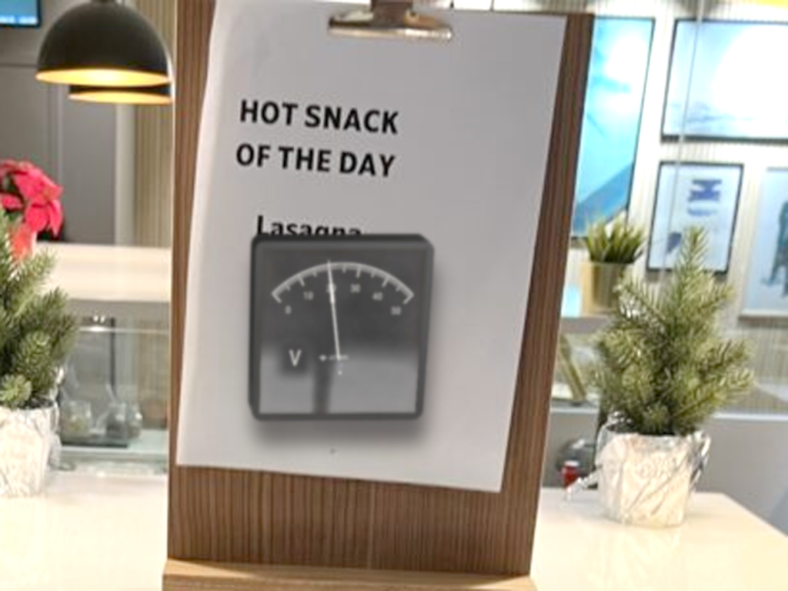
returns 20,V
